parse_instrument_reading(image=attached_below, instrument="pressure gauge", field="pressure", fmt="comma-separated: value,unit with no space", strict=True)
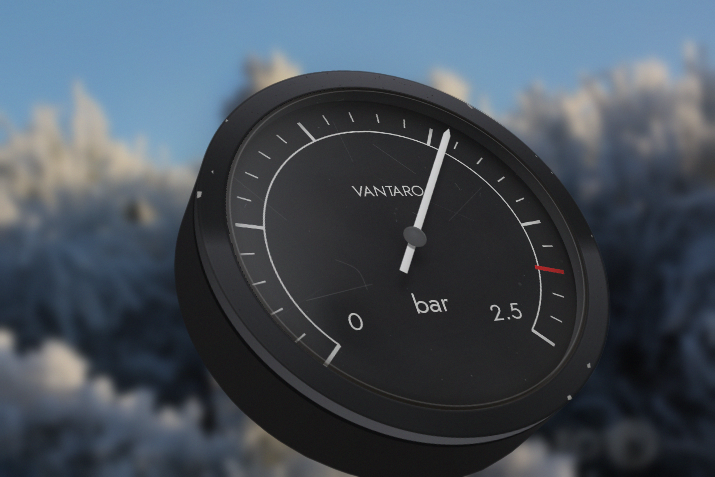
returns 1.55,bar
